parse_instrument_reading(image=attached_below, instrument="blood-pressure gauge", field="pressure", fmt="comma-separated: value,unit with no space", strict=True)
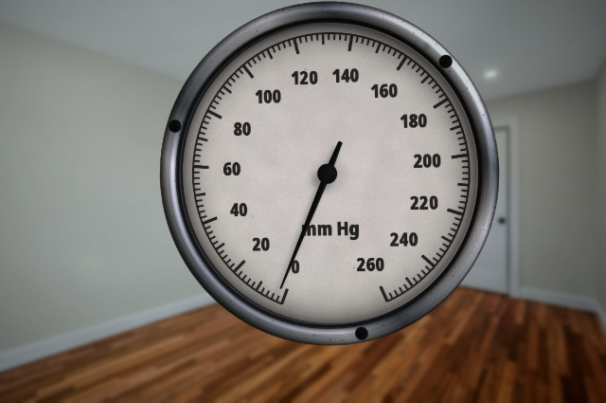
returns 2,mmHg
